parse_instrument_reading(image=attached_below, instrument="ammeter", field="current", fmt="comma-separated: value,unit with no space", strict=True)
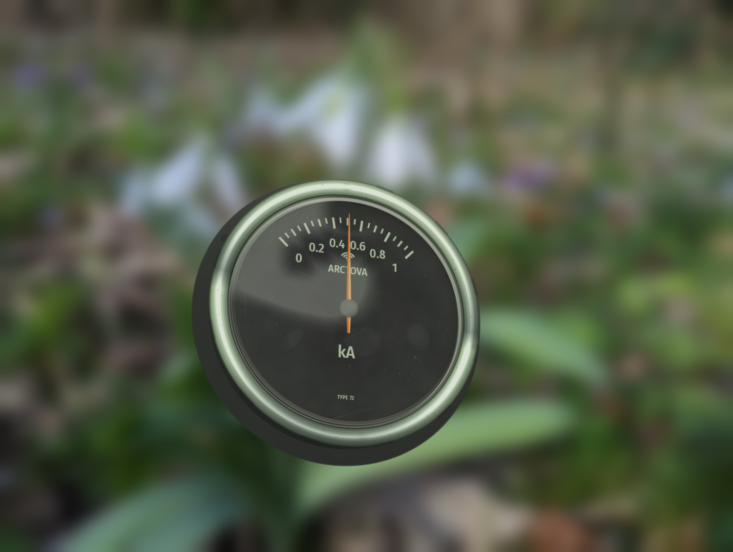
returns 0.5,kA
